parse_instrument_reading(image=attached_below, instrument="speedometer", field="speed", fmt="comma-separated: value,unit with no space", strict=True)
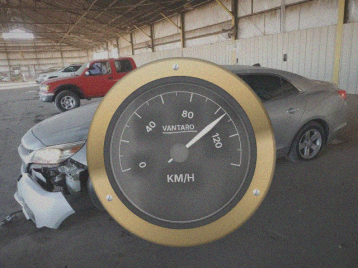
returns 105,km/h
